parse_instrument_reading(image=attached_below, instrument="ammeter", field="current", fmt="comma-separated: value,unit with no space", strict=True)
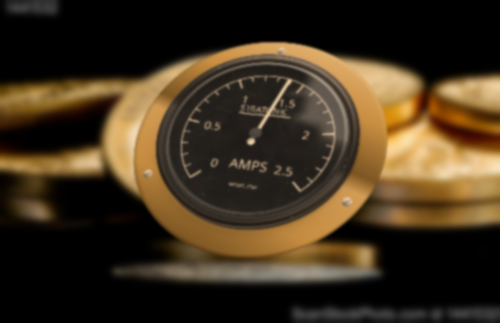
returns 1.4,A
